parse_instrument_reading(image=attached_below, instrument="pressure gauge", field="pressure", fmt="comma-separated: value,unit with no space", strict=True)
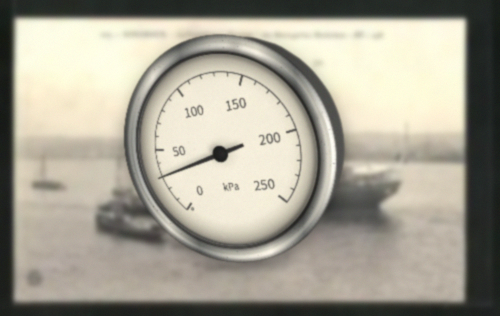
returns 30,kPa
